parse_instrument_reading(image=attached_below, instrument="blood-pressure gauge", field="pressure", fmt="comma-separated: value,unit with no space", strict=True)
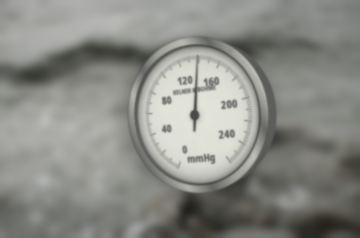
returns 140,mmHg
